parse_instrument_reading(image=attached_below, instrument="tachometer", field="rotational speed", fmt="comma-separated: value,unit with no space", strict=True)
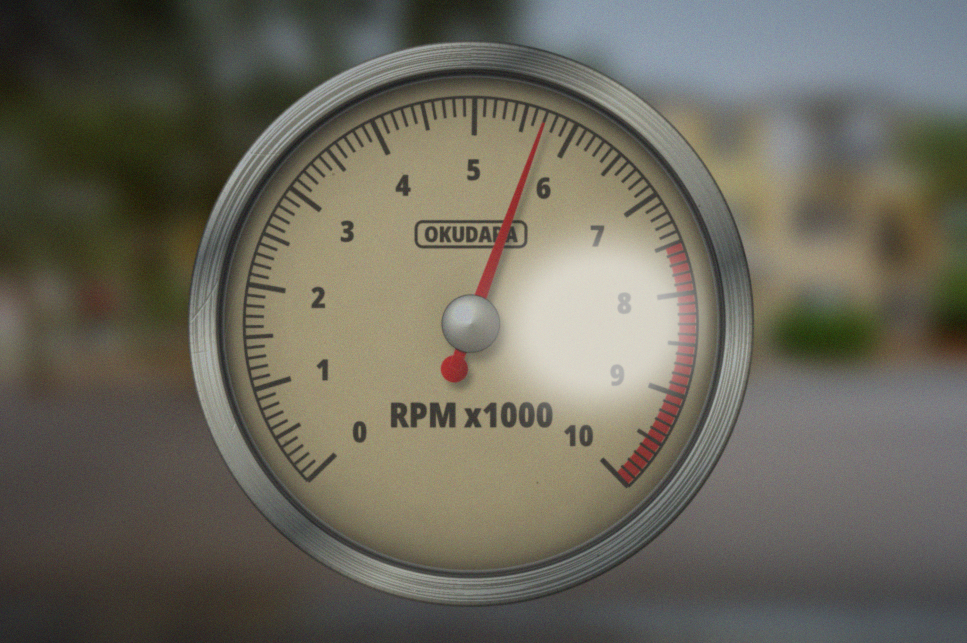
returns 5700,rpm
